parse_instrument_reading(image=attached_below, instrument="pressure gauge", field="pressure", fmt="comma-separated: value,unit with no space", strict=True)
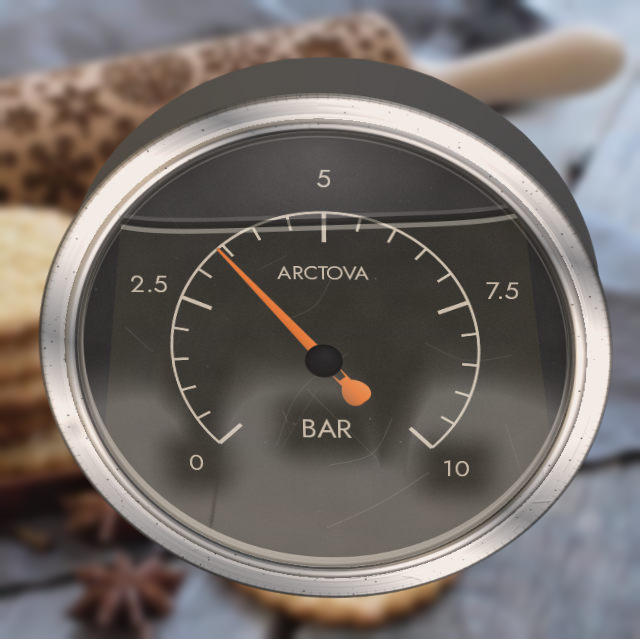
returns 3.5,bar
